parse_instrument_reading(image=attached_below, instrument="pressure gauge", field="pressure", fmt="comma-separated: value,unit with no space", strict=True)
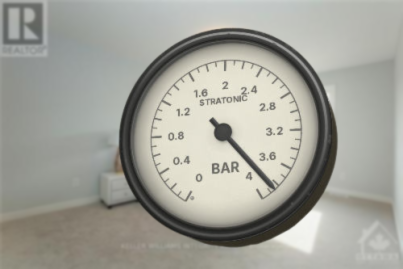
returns 3.85,bar
